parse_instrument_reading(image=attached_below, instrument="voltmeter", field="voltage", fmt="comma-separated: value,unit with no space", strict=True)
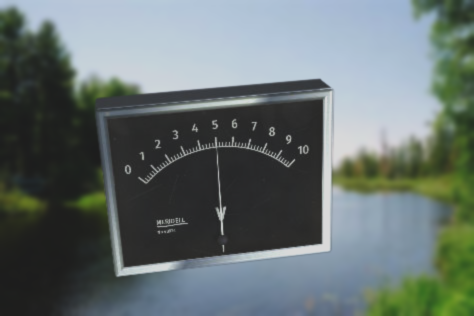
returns 5,V
